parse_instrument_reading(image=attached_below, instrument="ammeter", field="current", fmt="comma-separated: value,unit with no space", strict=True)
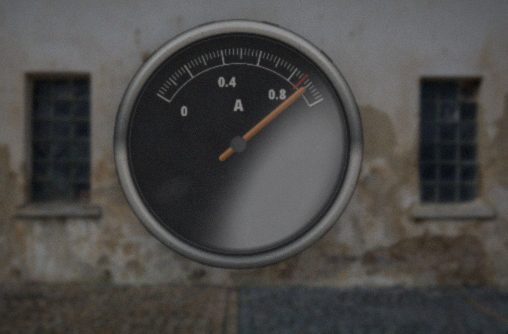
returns 0.9,A
